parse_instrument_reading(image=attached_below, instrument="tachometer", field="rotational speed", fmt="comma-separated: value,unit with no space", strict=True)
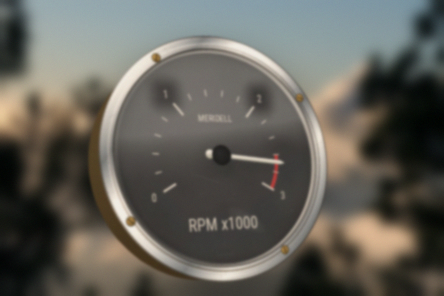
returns 2700,rpm
